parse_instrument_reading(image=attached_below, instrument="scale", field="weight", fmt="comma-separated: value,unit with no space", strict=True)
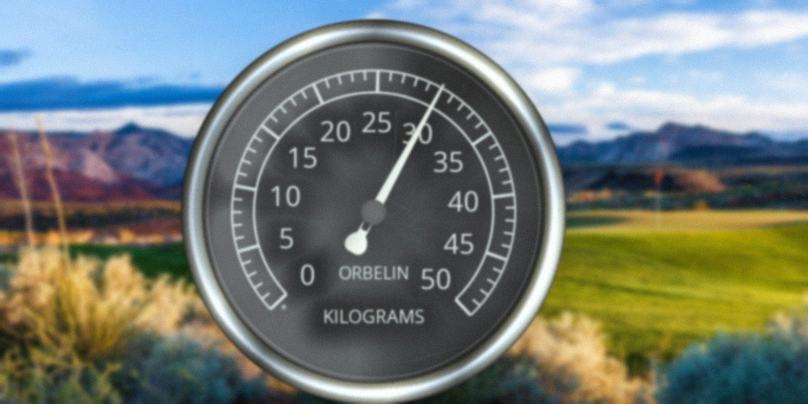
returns 30,kg
